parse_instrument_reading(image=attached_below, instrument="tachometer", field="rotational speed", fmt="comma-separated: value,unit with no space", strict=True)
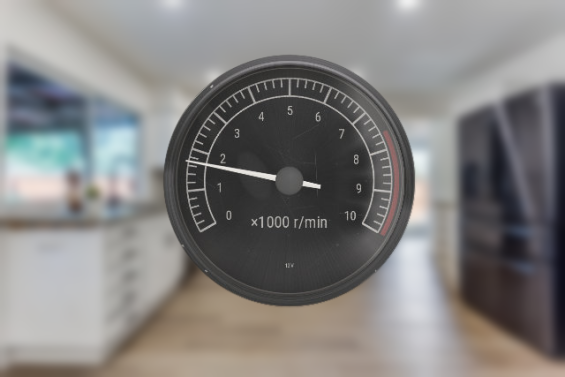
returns 1700,rpm
